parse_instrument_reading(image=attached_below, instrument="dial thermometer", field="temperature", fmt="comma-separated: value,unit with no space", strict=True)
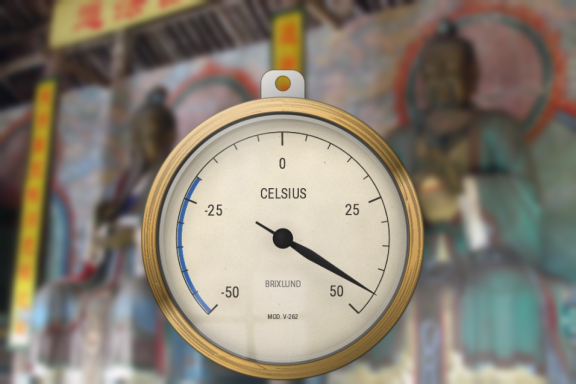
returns 45,°C
